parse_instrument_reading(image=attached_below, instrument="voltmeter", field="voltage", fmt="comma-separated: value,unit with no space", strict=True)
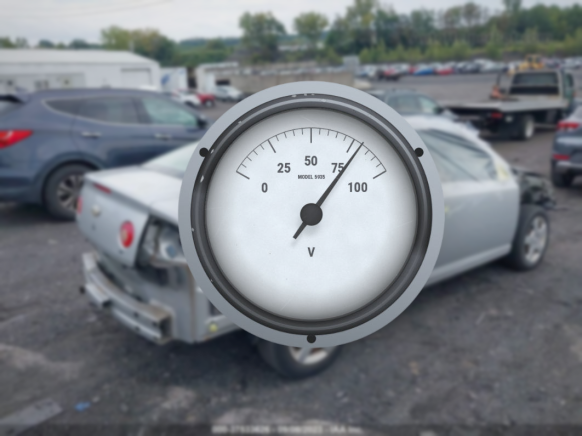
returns 80,V
